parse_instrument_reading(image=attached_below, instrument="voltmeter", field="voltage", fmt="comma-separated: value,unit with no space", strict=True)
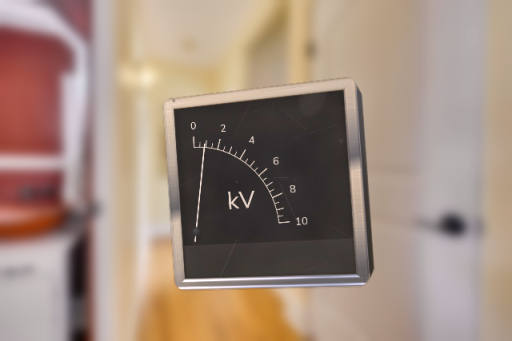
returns 1,kV
